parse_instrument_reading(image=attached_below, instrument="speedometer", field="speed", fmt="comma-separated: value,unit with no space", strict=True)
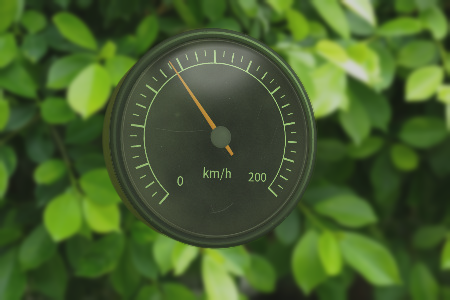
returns 75,km/h
